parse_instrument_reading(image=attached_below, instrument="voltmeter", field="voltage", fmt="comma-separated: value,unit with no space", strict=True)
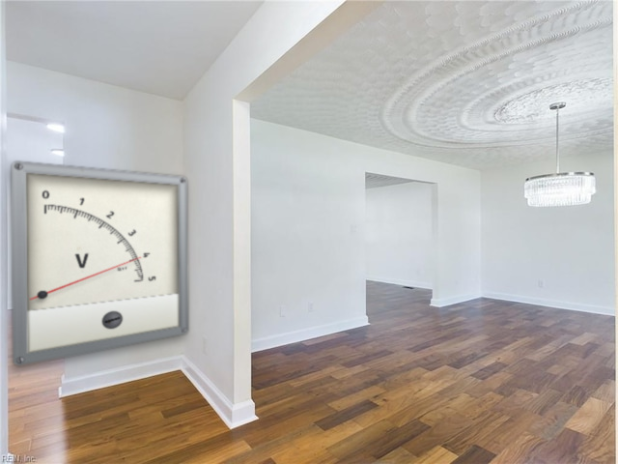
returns 4,V
